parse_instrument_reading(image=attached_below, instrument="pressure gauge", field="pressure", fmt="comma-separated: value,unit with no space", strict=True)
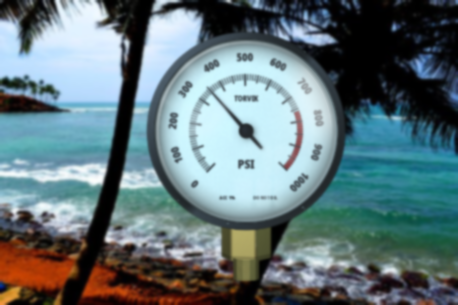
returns 350,psi
